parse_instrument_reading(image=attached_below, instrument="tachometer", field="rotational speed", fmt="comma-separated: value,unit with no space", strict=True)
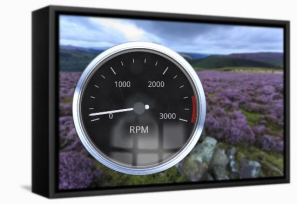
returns 100,rpm
